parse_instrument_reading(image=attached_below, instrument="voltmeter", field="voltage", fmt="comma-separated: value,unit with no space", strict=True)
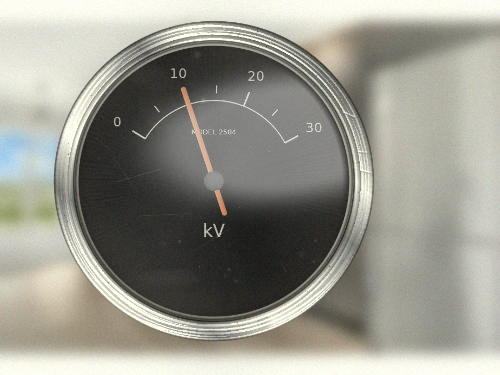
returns 10,kV
